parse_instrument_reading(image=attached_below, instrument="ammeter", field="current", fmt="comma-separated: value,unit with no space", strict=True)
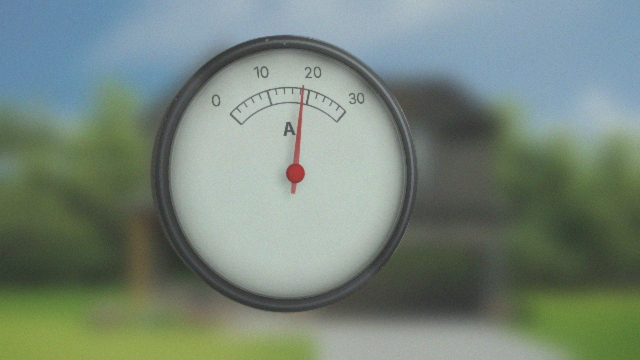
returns 18,A
